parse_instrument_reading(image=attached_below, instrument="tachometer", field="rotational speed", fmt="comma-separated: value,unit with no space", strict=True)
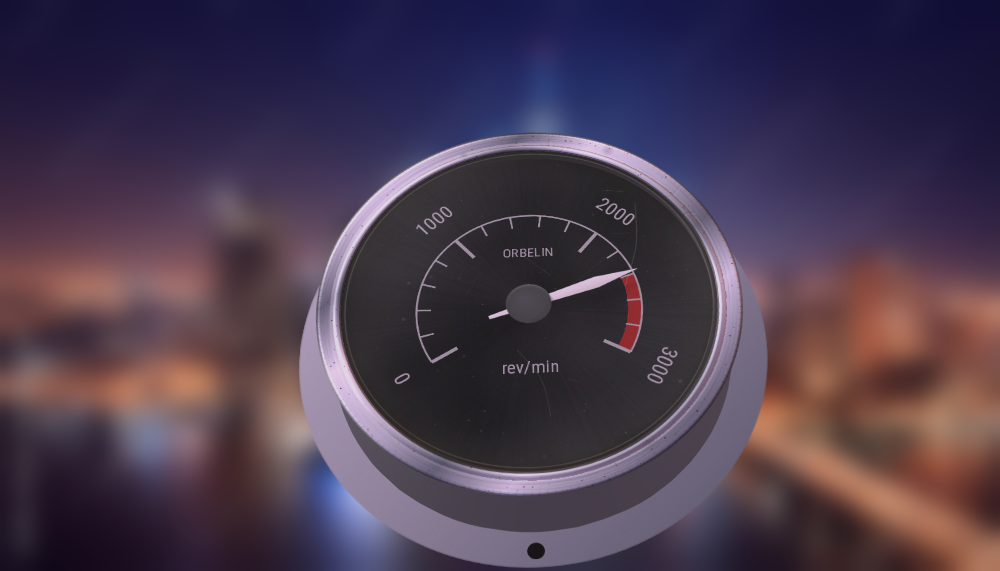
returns 2400,rpm
